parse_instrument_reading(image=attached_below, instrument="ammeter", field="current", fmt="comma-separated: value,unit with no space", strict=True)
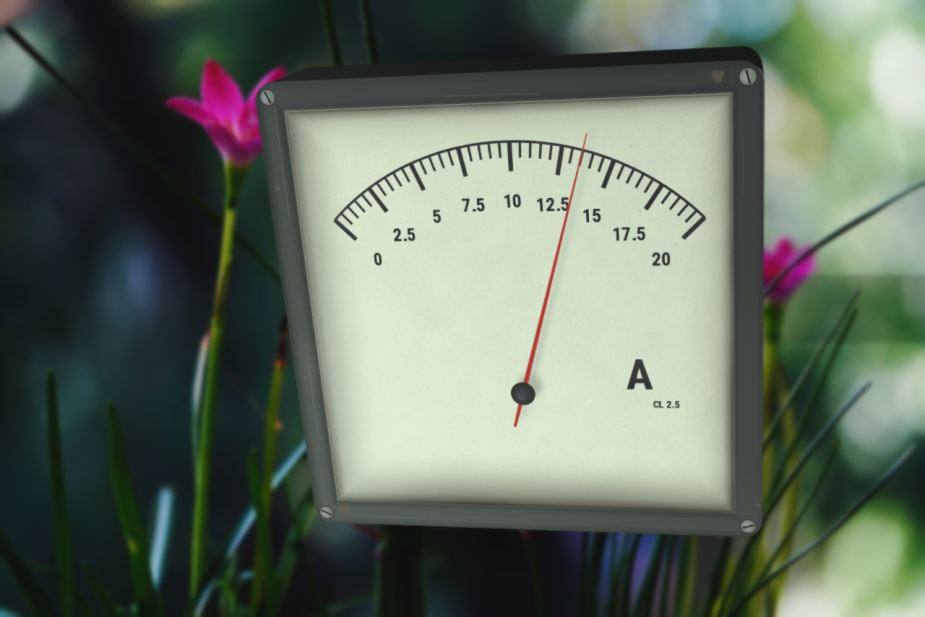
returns 13.5,A
